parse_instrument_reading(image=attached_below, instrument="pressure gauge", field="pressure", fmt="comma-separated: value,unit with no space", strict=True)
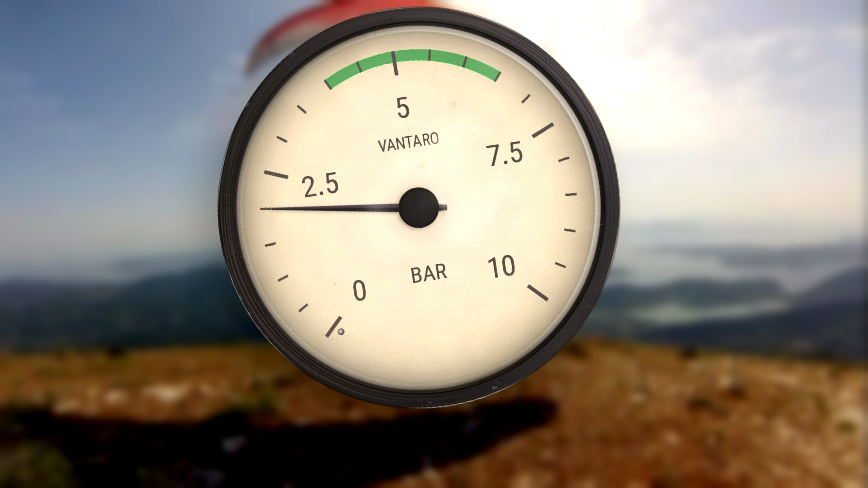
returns 2,bar
